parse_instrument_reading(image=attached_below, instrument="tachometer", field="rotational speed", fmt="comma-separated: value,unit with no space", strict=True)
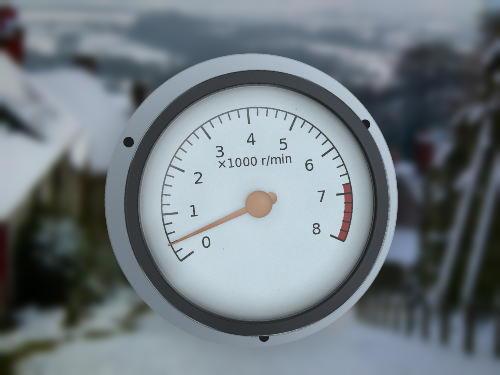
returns 400,rpm
